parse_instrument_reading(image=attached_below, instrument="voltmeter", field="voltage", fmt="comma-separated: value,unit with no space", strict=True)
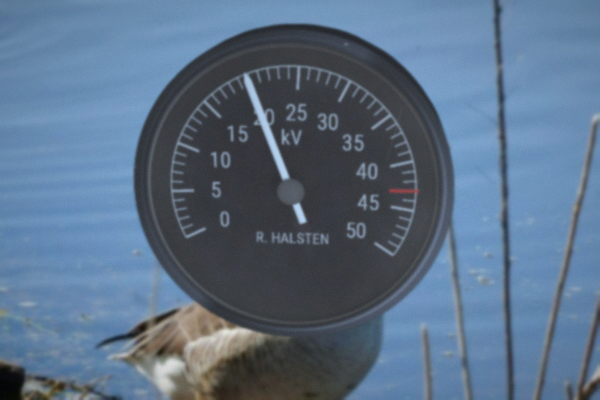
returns 20,kV
